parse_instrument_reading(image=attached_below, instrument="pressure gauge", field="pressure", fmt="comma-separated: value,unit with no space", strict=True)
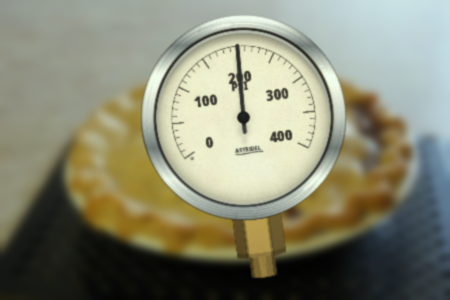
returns 200,psi
